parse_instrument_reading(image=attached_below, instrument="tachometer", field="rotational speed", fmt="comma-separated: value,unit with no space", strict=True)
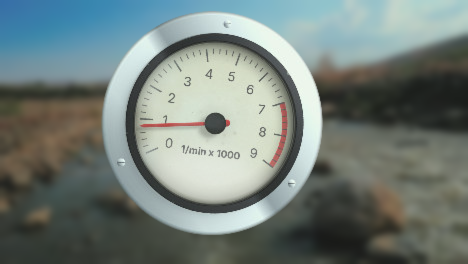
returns 800,rpm
